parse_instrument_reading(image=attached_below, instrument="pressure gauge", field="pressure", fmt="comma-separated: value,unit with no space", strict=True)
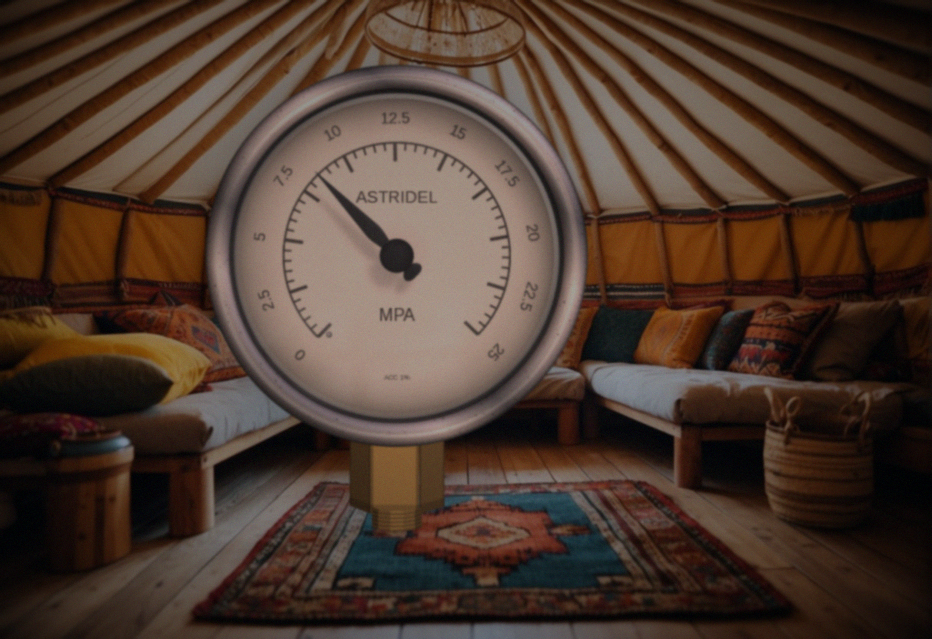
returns 8.5,MPa
